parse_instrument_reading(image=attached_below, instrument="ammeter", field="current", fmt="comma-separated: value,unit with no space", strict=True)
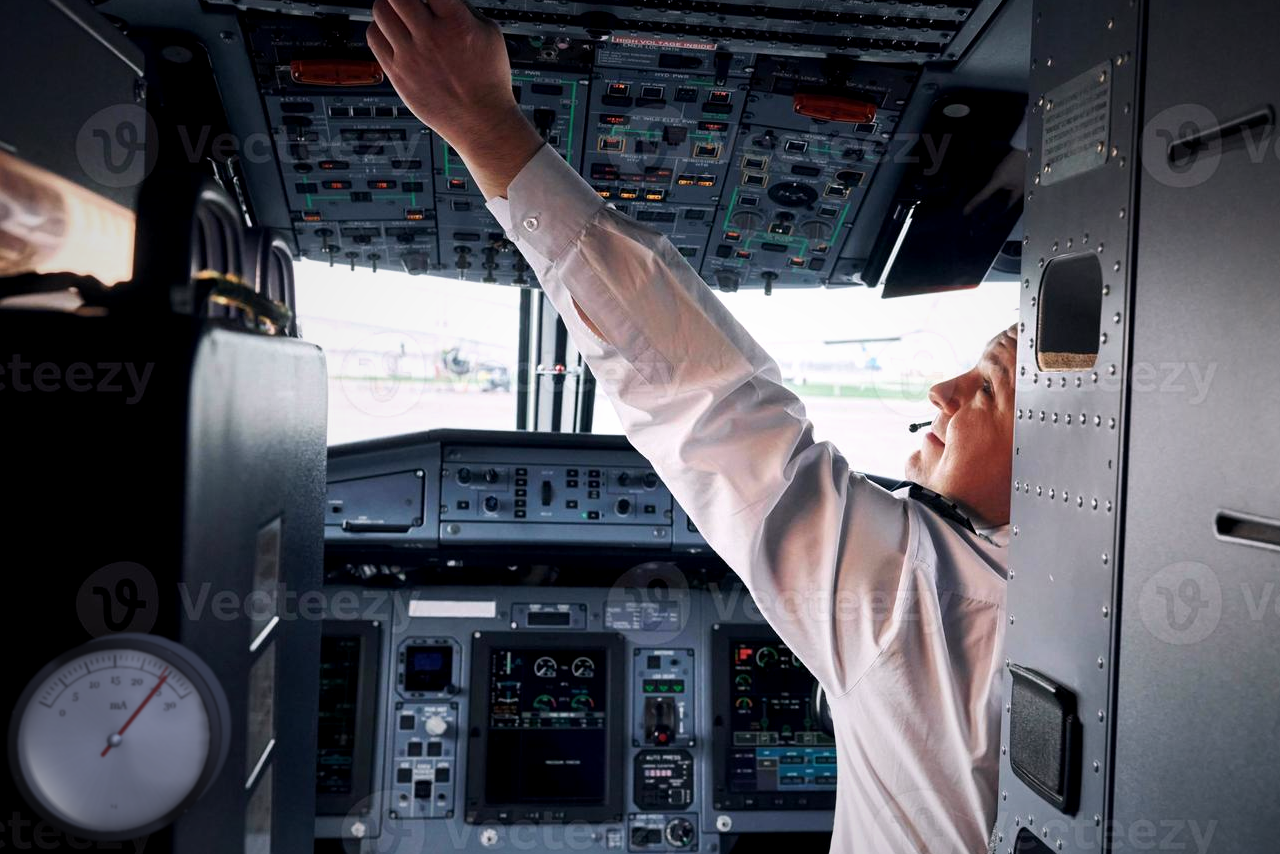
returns 25,mA
